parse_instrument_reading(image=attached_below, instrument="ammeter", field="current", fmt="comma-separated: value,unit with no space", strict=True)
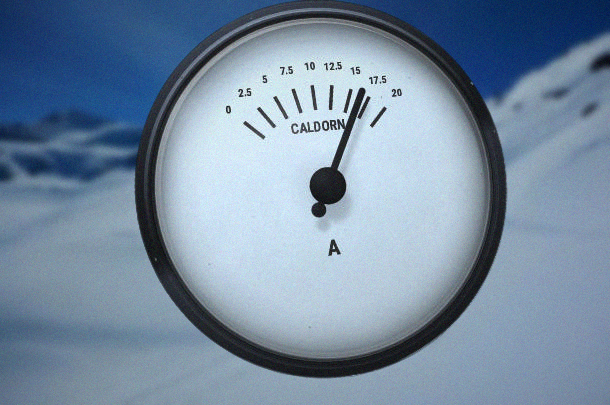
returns 16.25,A
